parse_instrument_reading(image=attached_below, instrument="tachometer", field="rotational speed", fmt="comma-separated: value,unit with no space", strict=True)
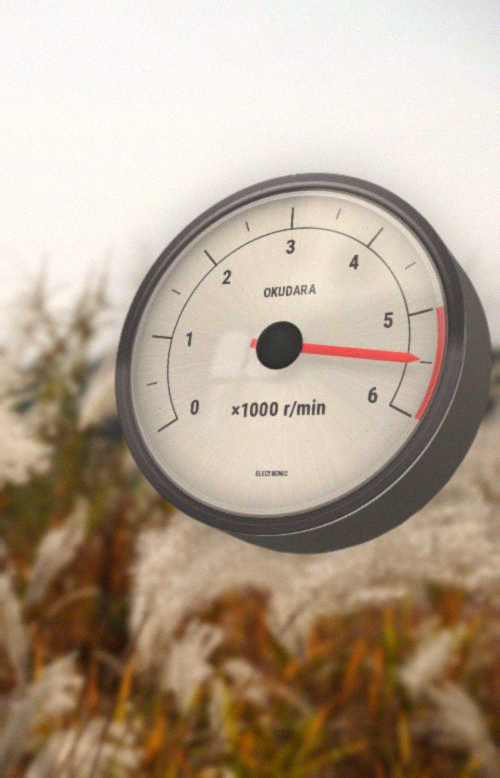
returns 5500,rpm
